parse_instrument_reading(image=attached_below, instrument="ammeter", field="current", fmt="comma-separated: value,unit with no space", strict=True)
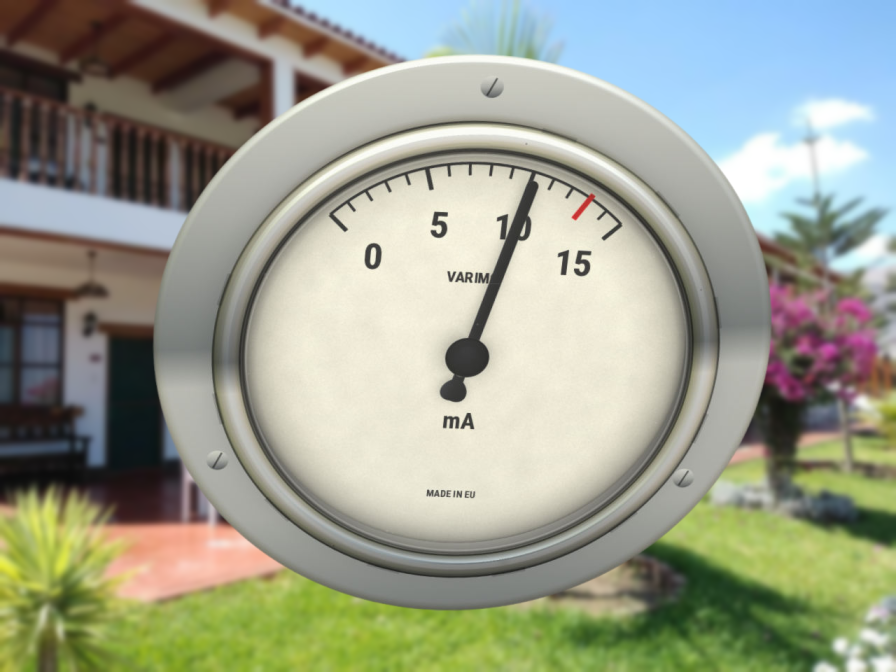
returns 10,mA
